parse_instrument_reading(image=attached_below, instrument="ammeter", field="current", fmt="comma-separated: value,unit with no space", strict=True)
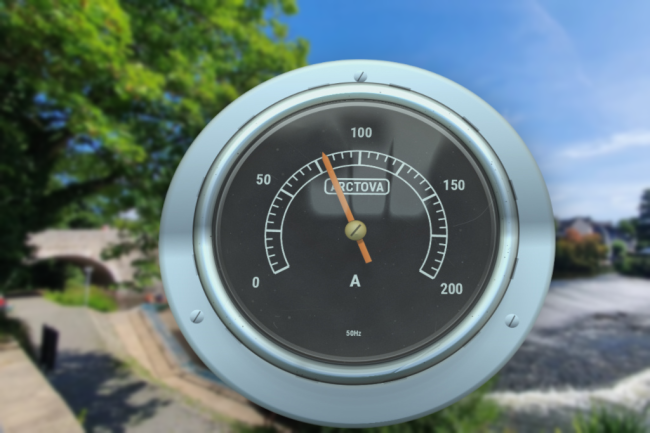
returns 80,A
